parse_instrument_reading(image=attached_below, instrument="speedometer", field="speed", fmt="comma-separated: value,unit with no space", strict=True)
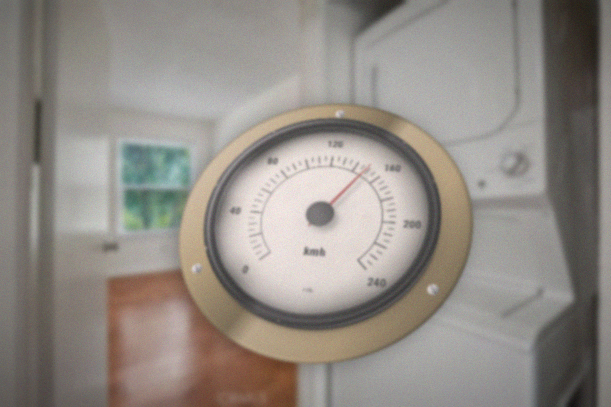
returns 150,km/h
